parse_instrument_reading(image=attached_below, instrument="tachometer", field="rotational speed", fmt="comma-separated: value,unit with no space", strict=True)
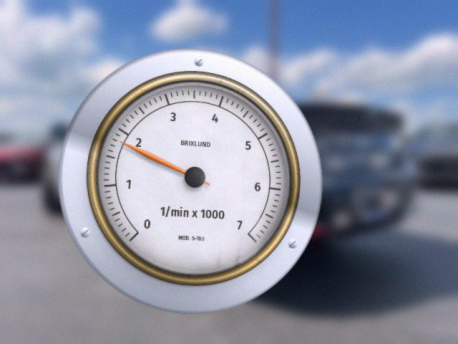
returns 1800,rpm
